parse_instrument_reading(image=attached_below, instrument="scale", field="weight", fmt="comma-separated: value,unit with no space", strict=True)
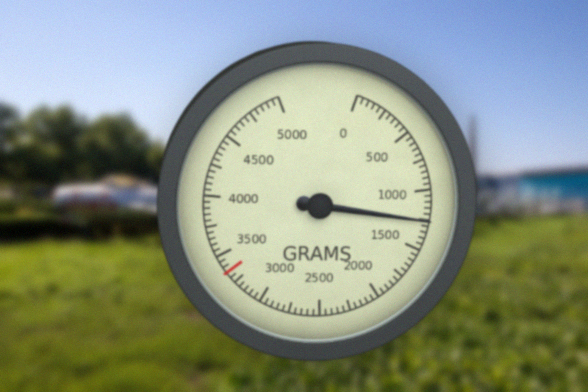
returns 1250,g
